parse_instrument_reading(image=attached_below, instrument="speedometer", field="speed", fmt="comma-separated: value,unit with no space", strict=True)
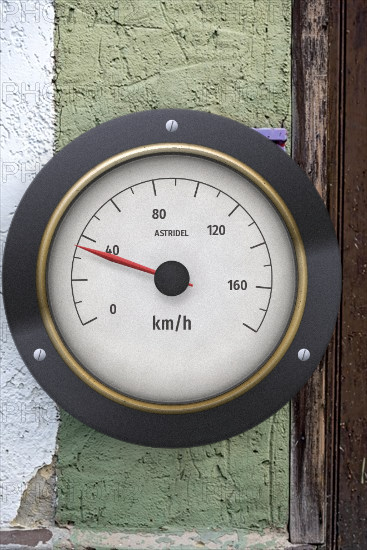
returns 35,km/h
